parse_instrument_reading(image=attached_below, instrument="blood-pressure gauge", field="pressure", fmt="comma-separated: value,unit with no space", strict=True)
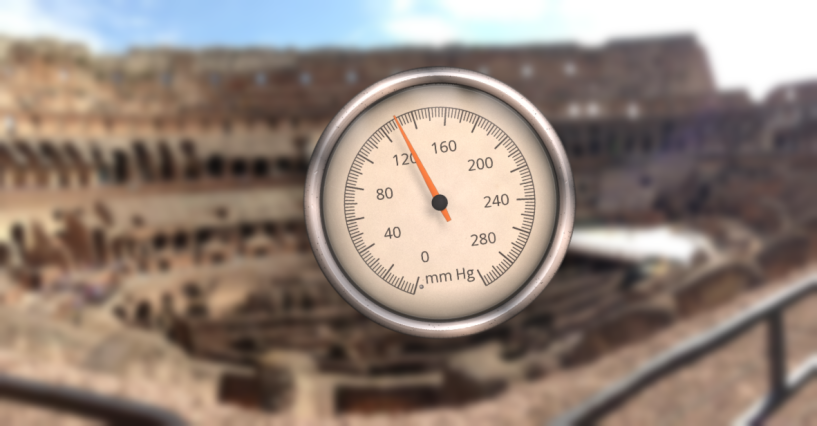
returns 130,mmHg
